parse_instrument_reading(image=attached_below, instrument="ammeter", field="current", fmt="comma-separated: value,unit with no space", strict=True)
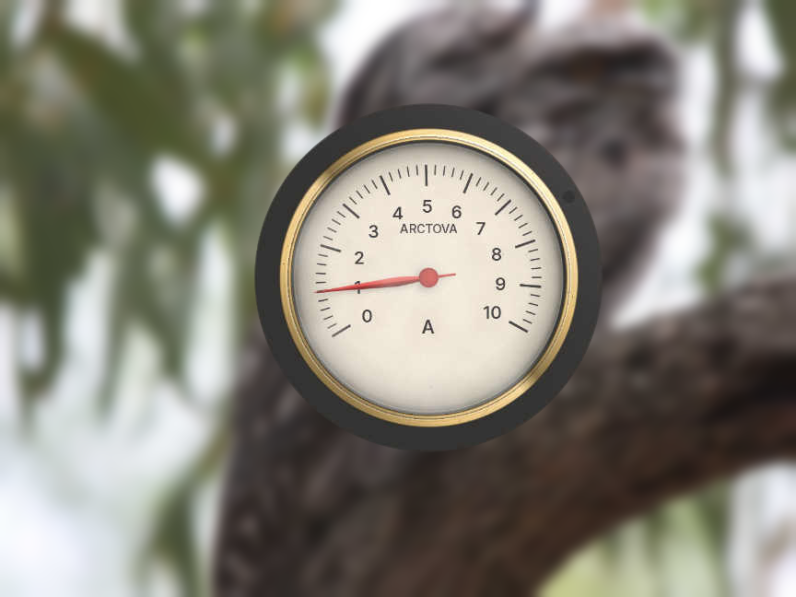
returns 1,A
